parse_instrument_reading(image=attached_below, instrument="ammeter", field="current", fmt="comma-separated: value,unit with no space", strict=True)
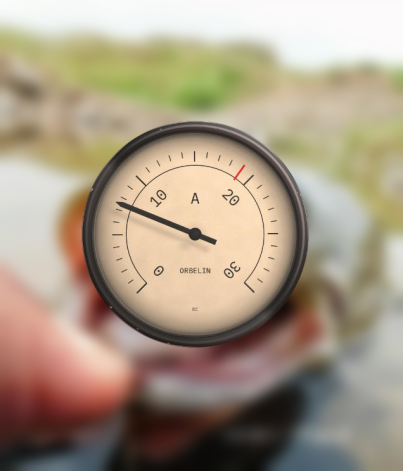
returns 7.5,A
